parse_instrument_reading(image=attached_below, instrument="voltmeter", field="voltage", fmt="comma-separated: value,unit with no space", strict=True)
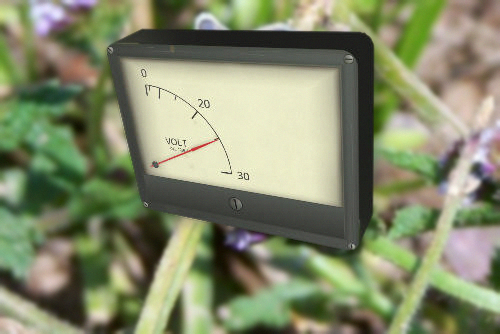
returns 25,V
